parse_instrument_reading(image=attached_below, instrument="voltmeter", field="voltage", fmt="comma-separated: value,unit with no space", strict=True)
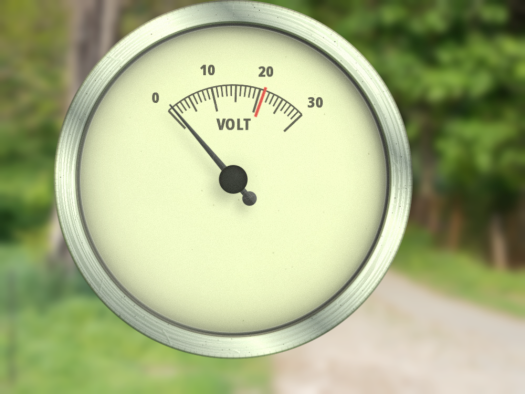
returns 1,V
